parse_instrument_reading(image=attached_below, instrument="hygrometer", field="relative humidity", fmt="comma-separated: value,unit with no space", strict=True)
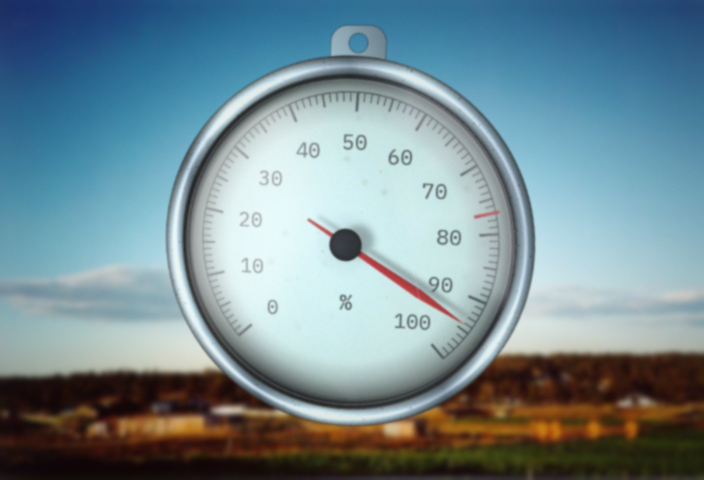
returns 94,%
